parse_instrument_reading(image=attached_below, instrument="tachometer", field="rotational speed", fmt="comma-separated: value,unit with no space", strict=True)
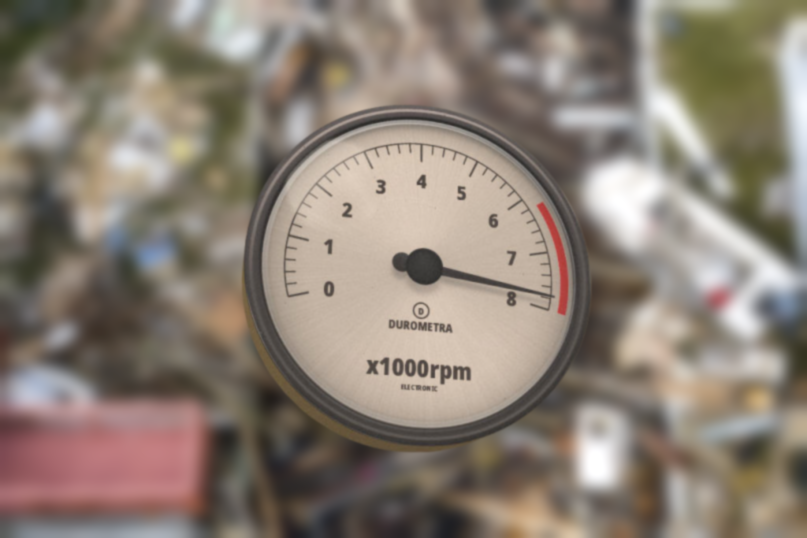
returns 7800,rpm
